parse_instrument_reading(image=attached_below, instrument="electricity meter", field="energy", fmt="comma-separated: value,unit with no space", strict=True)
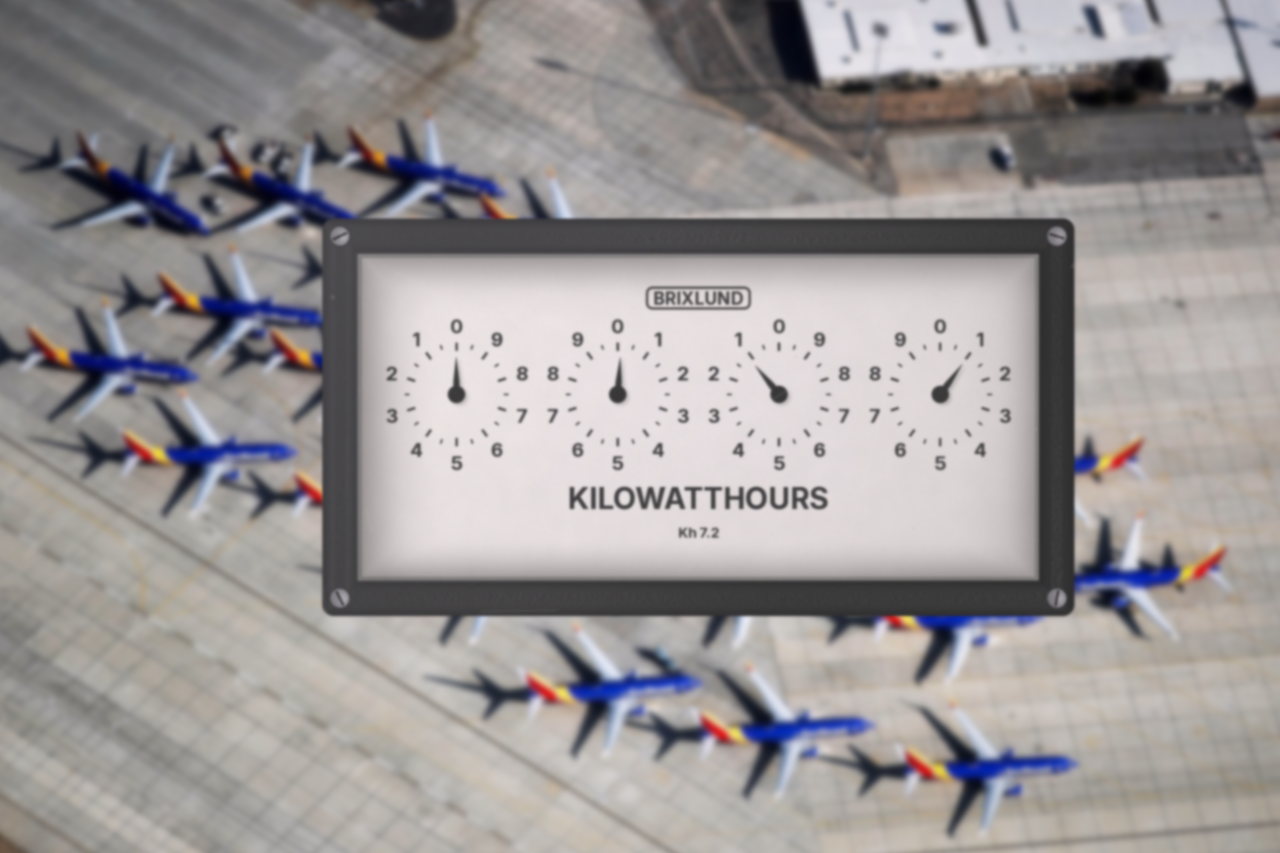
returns 11,kWh
